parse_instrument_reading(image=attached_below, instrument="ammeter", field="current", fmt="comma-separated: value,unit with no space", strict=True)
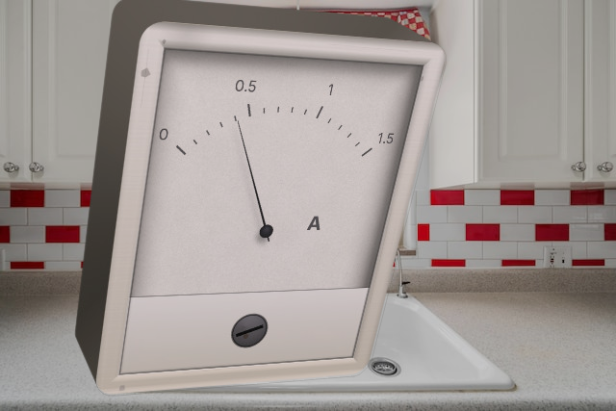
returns 0.4,A
